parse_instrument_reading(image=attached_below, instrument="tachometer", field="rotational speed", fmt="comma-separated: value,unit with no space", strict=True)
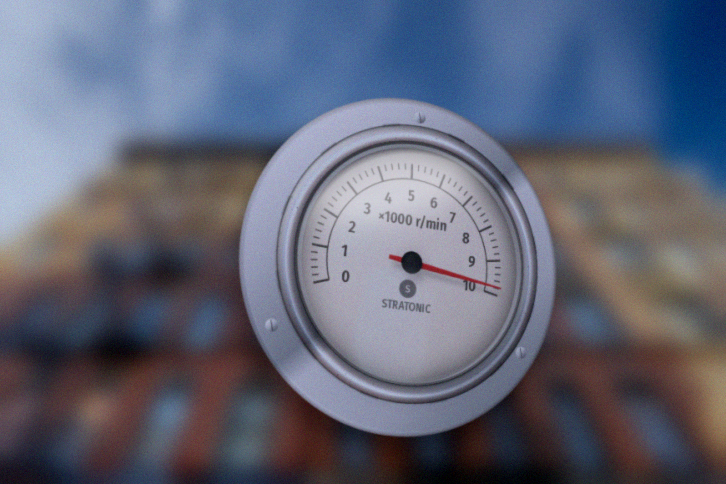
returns 9800,rpm
